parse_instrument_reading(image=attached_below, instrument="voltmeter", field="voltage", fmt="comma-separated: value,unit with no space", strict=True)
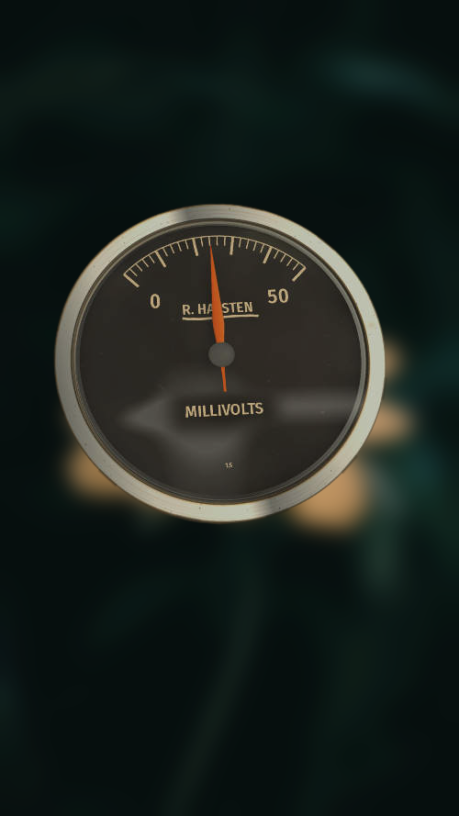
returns 24,mV
